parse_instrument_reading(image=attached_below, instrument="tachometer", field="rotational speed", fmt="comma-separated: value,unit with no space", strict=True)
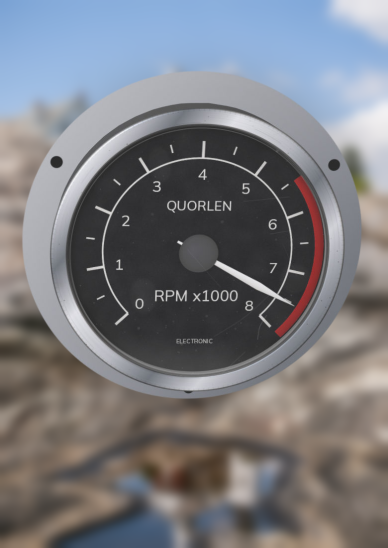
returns 7500,rpm
